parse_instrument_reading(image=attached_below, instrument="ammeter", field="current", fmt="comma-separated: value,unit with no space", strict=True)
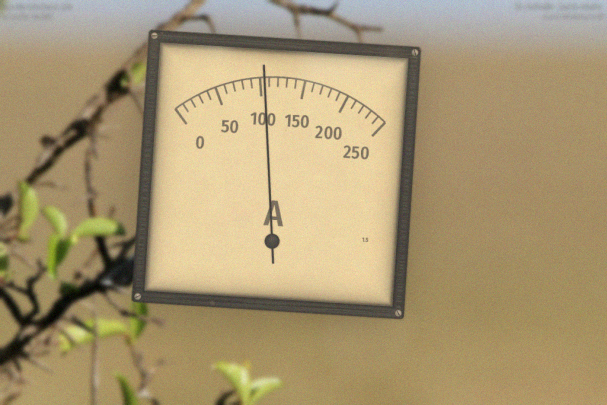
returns 105,A
